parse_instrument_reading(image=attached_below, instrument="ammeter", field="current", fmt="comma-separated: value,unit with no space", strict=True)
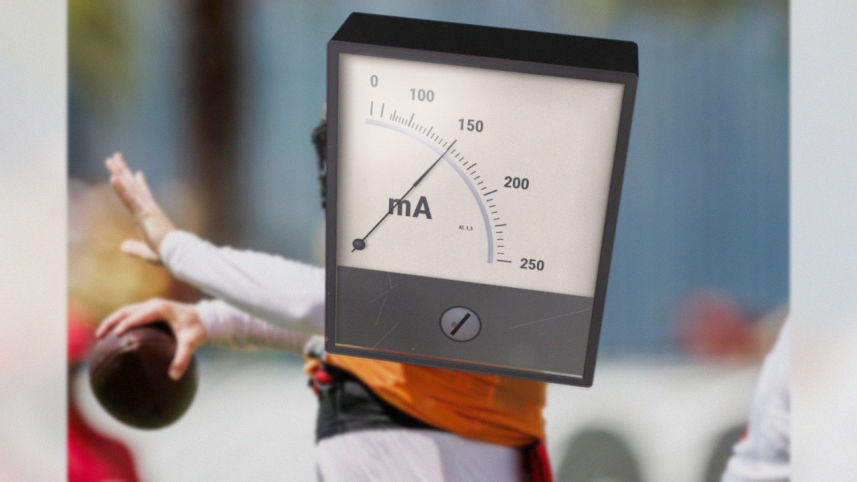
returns 150,mA
